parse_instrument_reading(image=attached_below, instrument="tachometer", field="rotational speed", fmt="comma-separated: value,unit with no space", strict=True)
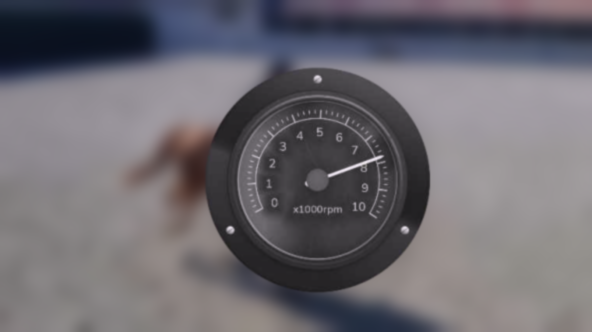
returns 7800,rpm
